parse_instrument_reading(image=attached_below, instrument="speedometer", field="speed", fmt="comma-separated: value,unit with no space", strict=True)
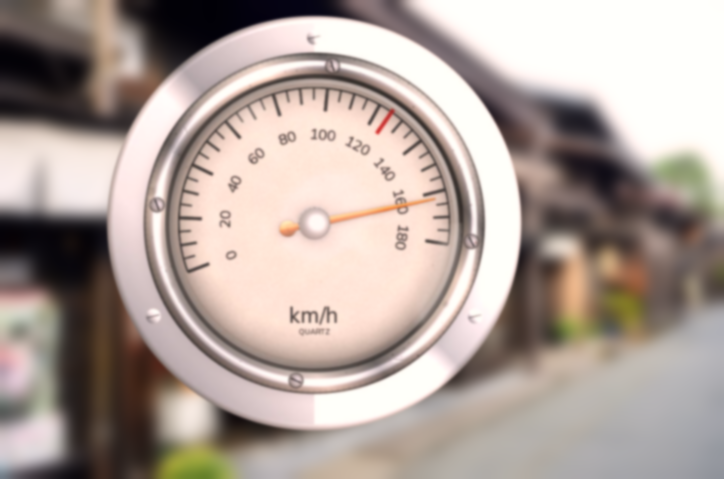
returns 162.5,km/h
